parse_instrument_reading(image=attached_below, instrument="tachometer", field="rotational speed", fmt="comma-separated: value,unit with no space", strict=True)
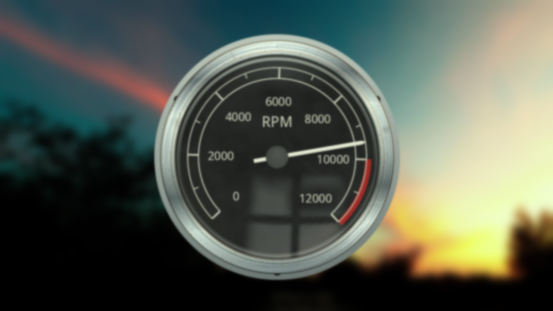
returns 9500,rpm
